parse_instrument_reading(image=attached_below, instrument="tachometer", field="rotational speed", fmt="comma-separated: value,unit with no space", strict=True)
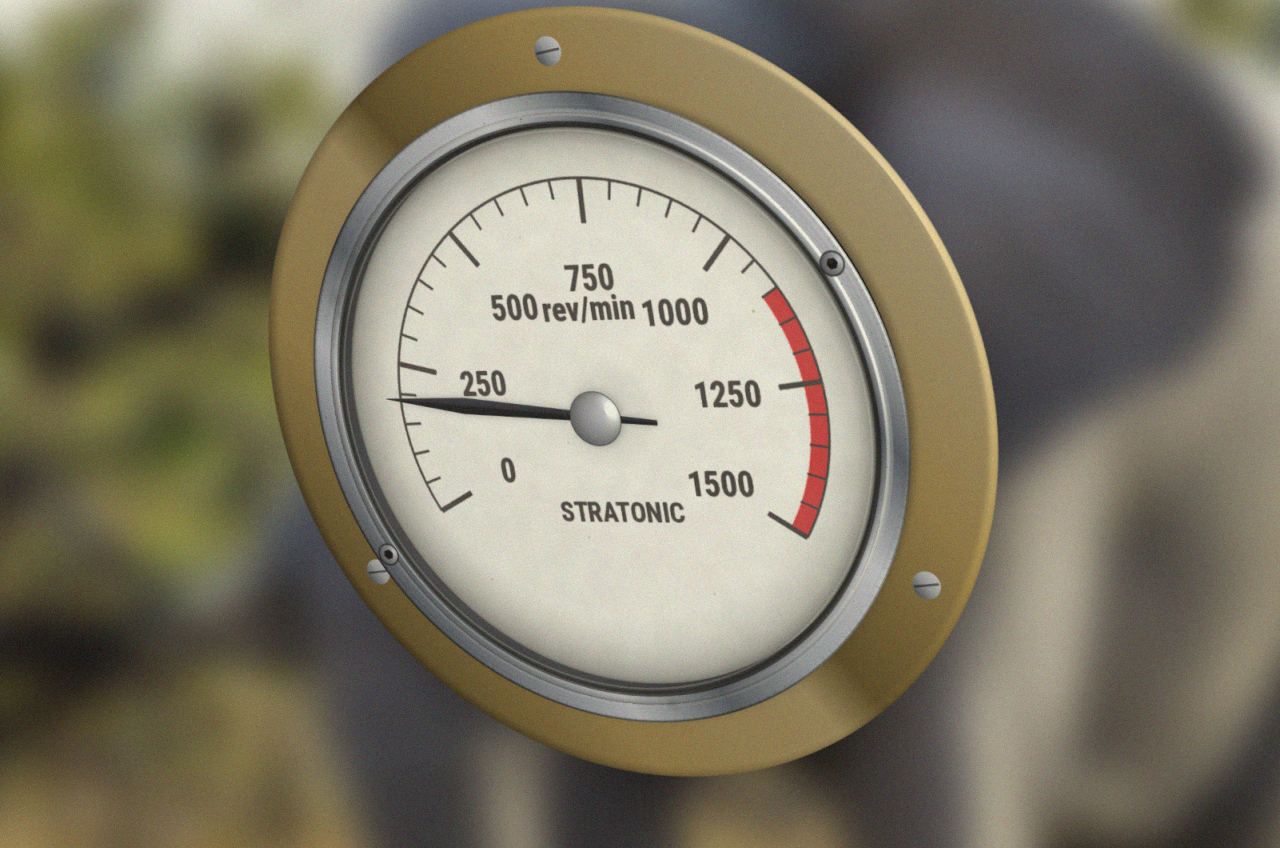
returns 200,rpm
